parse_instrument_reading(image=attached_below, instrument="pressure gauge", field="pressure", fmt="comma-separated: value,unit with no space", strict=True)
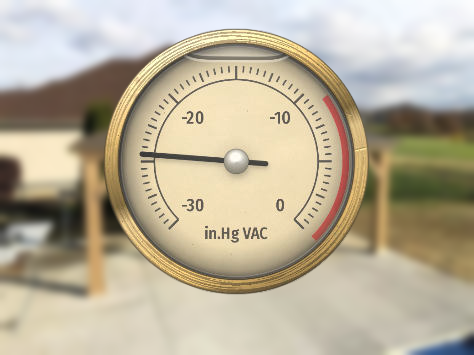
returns -24.5,inHg
